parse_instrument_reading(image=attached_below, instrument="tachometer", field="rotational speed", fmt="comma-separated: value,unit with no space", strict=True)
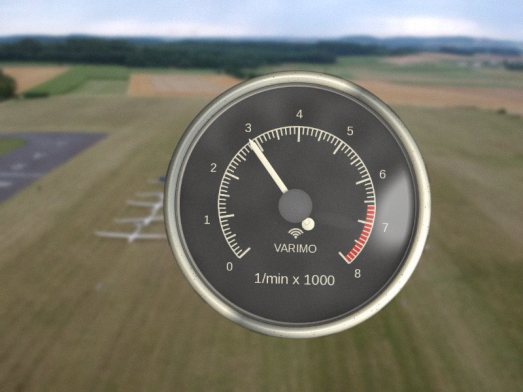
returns 2900,rpm
